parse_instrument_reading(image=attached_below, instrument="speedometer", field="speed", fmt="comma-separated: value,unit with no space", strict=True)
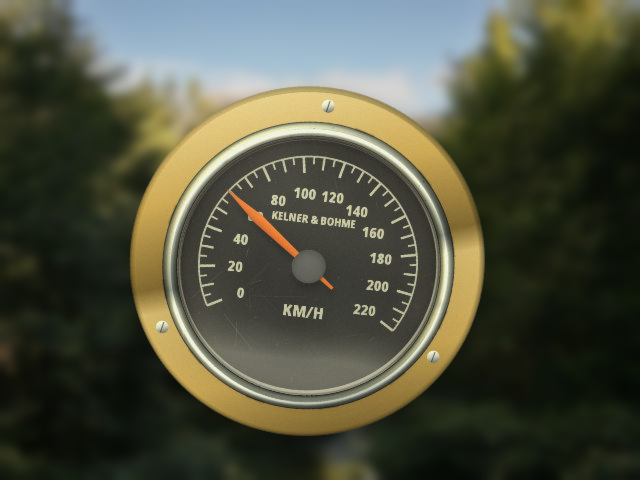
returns 60,km/h
